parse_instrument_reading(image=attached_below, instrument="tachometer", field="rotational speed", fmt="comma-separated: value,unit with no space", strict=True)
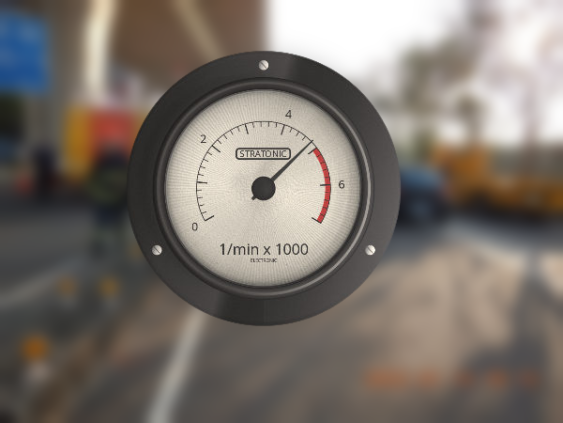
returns 4800,rpm
